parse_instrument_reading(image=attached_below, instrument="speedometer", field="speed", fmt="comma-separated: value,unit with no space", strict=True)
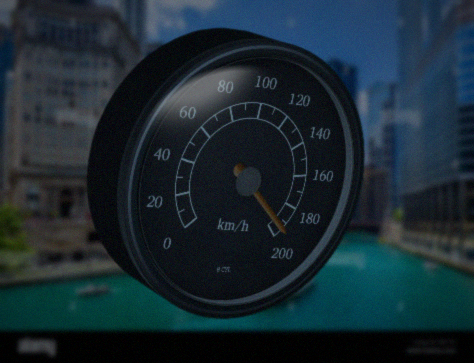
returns 195,km/h
